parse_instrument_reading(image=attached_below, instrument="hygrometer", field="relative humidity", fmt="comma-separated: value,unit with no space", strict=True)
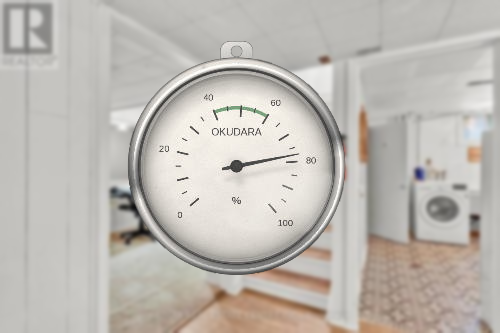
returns 77.5,%
